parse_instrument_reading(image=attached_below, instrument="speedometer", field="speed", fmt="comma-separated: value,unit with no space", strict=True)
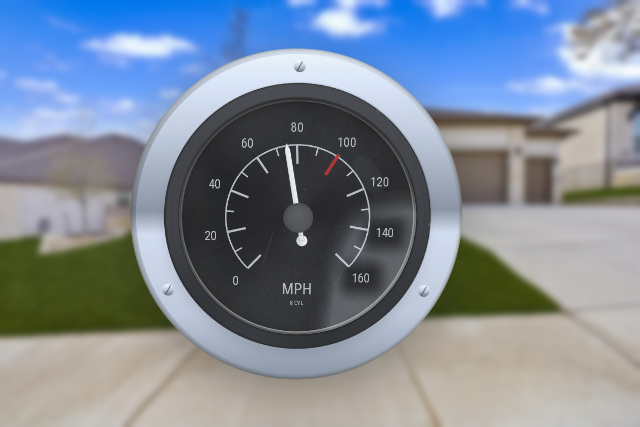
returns 75,mph
